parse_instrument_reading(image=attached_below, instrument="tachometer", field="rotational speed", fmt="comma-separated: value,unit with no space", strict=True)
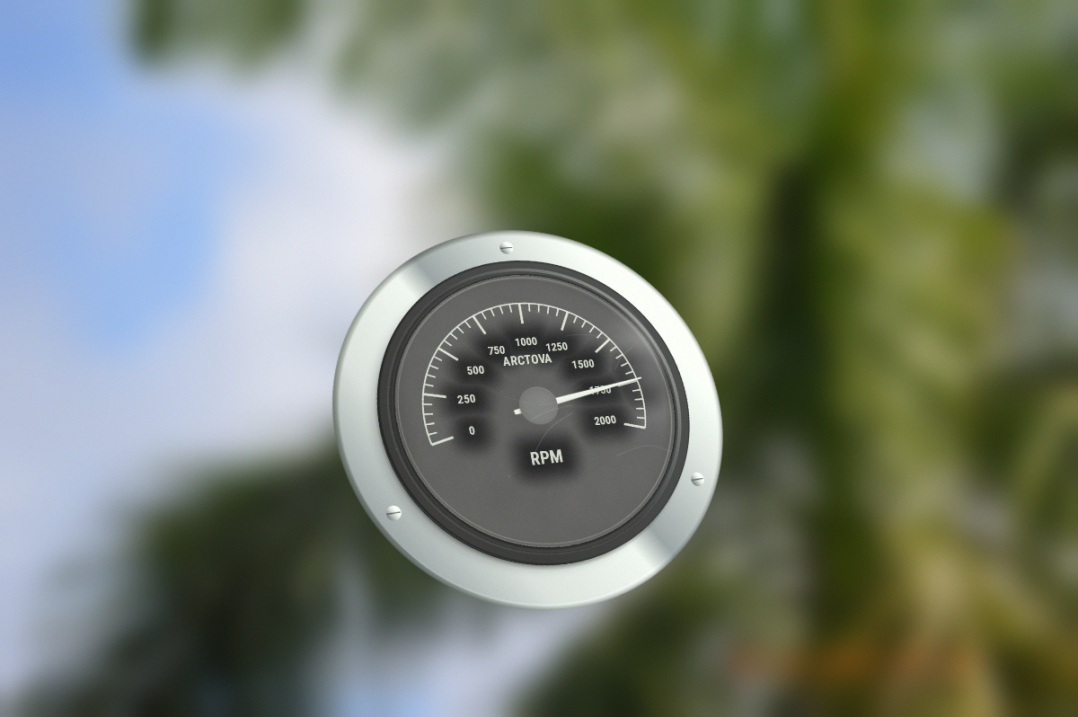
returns 1750,rpm
